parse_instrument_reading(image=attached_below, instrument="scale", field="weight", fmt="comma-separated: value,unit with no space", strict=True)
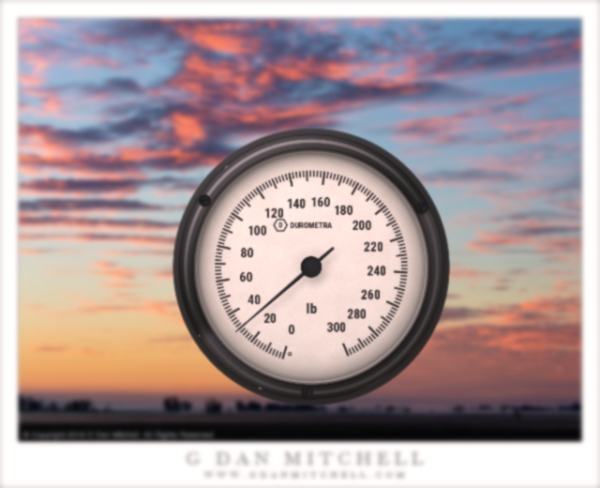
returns 30,lb
